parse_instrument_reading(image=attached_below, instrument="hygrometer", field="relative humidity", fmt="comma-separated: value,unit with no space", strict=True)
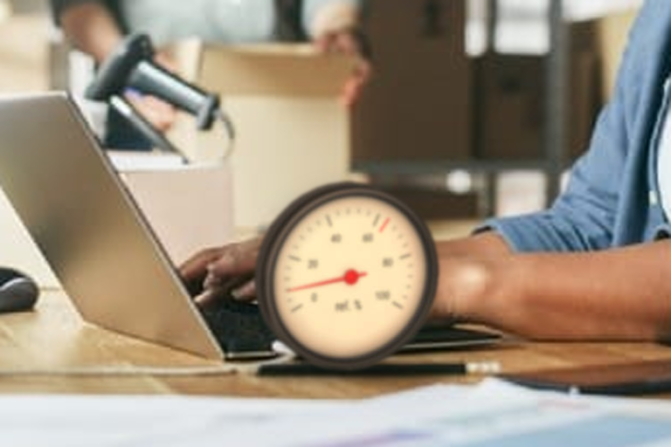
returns 8,%
